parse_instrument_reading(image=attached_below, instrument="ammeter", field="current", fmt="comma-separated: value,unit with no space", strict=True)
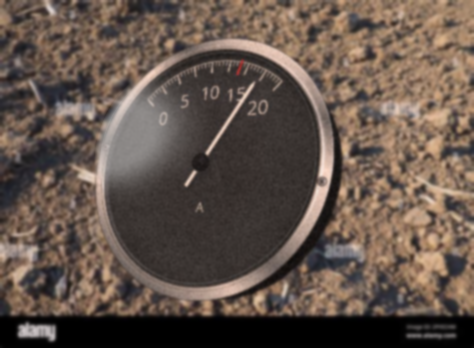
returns 17.5,A
